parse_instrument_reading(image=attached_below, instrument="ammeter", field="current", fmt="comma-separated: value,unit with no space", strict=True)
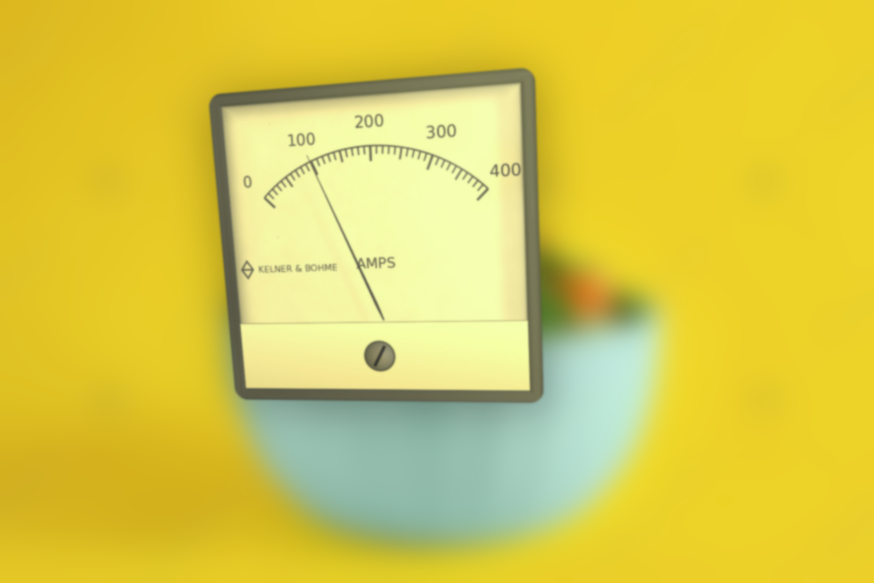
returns 100,A
